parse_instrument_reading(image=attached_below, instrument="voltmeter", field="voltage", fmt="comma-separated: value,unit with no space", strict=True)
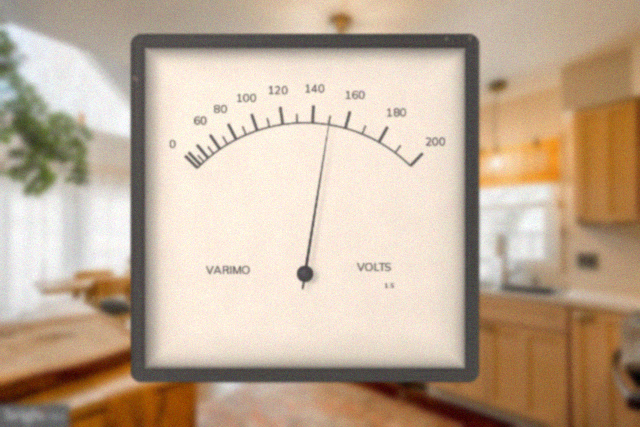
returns 150,V
